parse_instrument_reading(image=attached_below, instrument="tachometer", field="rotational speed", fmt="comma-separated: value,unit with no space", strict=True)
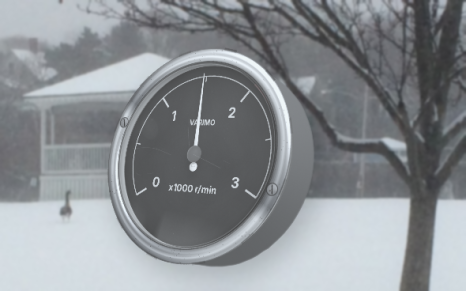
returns 1500,rpm
